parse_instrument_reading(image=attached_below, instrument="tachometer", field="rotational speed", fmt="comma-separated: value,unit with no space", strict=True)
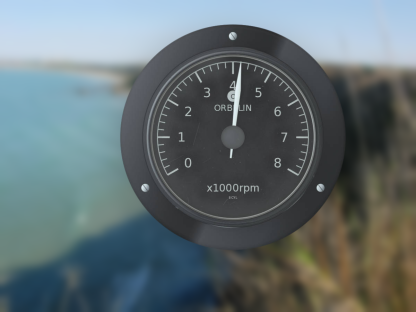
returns 4200,rpm
